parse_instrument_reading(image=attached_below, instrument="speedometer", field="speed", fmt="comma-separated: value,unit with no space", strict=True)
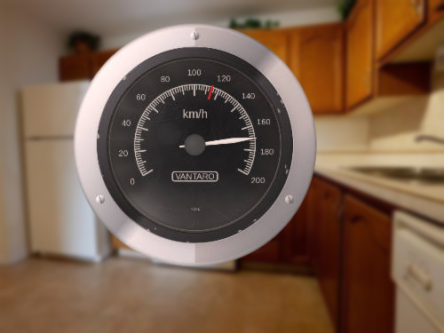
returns 170,km/h
